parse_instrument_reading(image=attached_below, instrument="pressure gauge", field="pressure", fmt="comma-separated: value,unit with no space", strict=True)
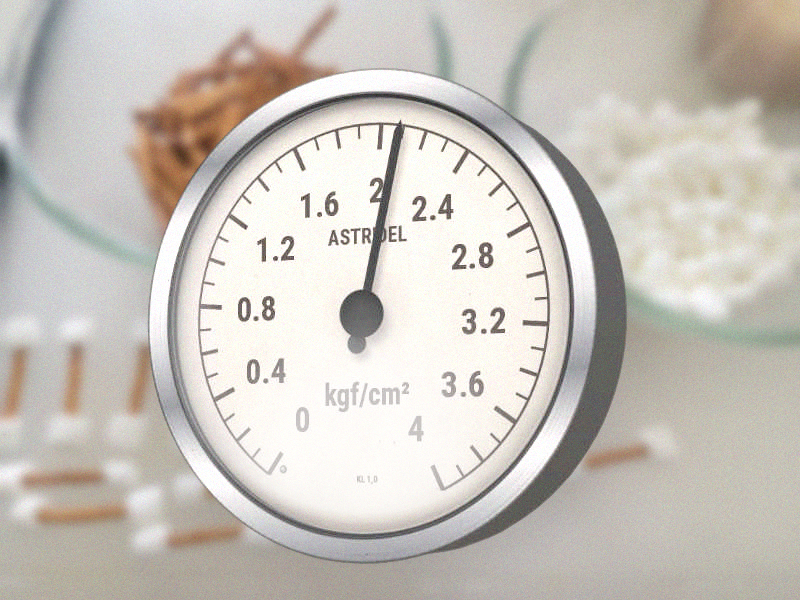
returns 2.1,kg/cm²
